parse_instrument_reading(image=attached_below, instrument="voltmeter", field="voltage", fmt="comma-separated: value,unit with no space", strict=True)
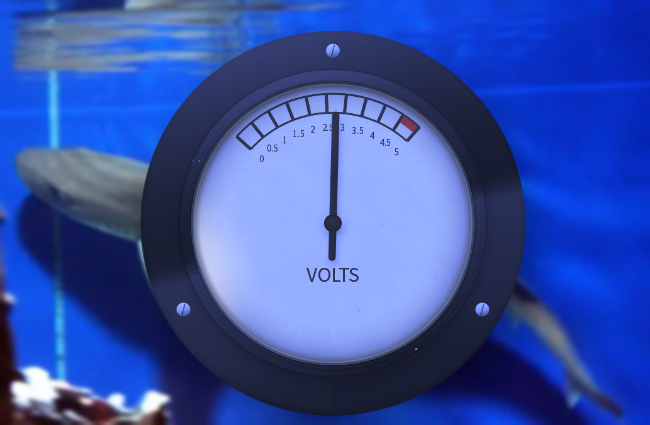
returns 2.75,V
